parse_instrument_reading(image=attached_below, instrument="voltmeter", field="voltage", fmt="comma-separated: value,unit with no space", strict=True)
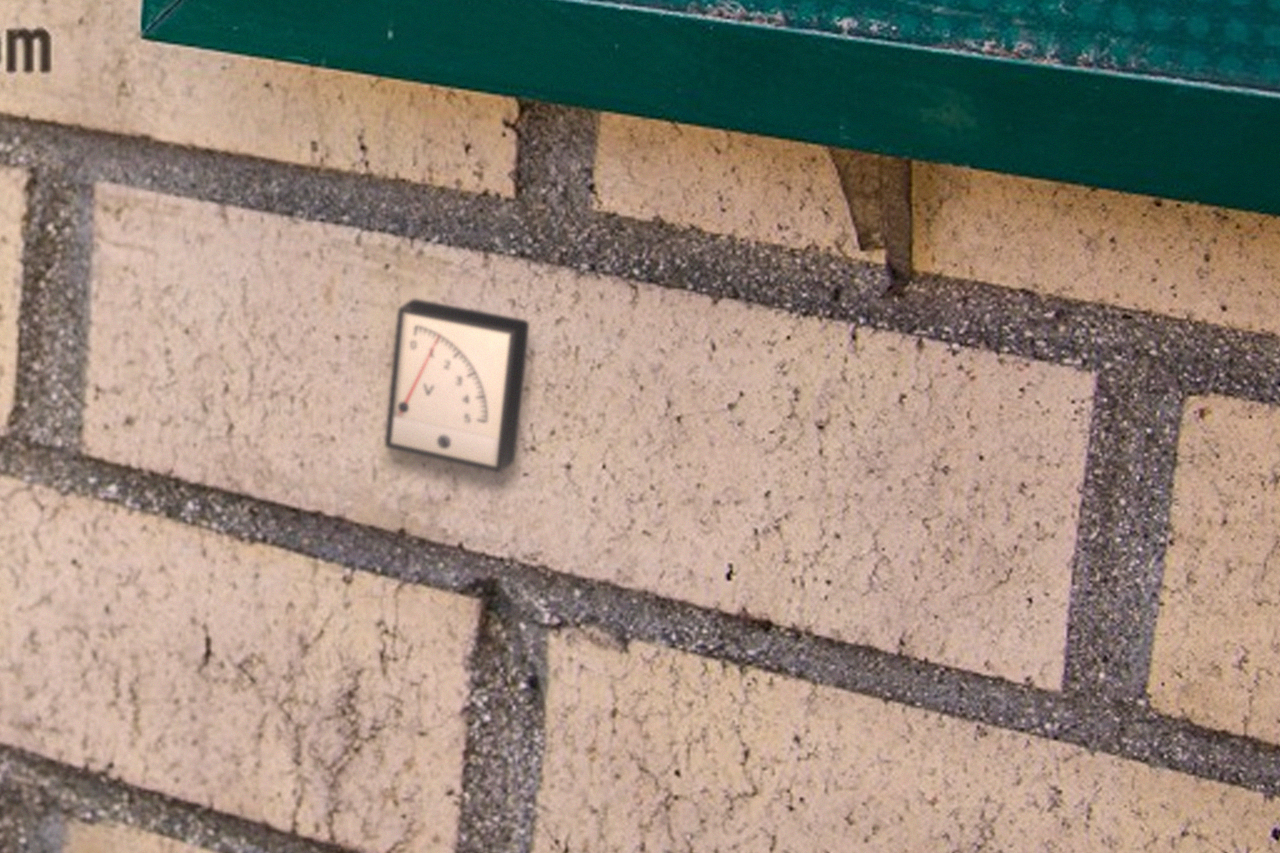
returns 1,V
